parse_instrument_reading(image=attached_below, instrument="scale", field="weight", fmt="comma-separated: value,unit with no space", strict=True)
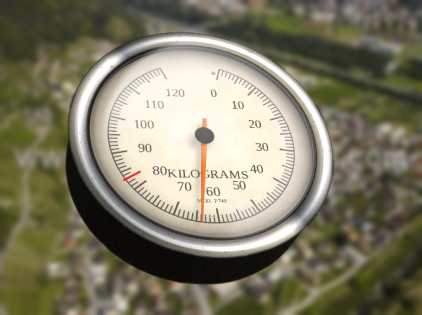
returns 64,kg
